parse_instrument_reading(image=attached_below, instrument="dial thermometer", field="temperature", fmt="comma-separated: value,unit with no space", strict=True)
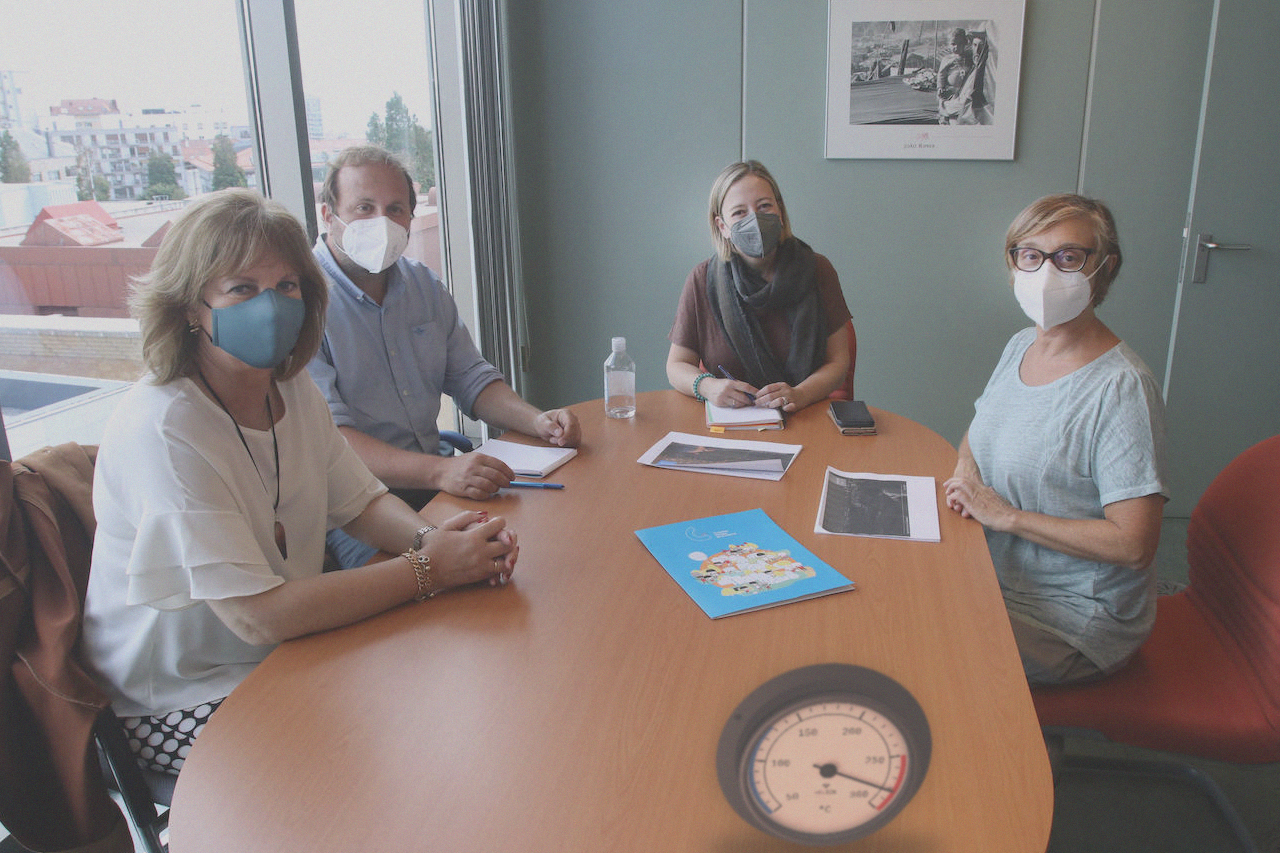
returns 280,°C
